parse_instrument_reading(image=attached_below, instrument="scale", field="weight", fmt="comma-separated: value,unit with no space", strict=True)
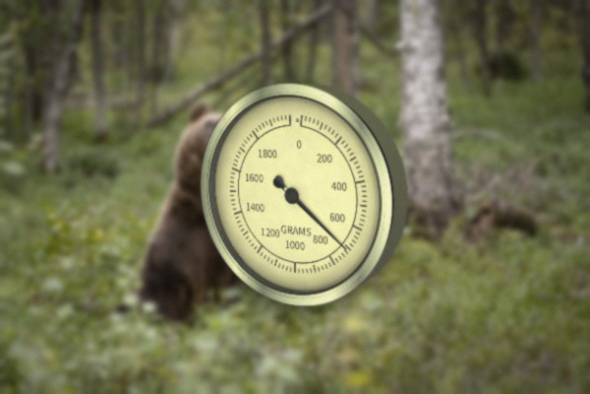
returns 700,g
